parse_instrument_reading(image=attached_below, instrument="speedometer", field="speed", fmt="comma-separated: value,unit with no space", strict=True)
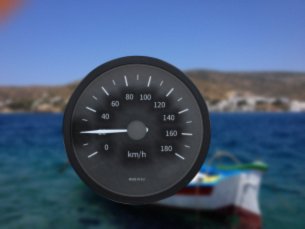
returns 20,km/h
